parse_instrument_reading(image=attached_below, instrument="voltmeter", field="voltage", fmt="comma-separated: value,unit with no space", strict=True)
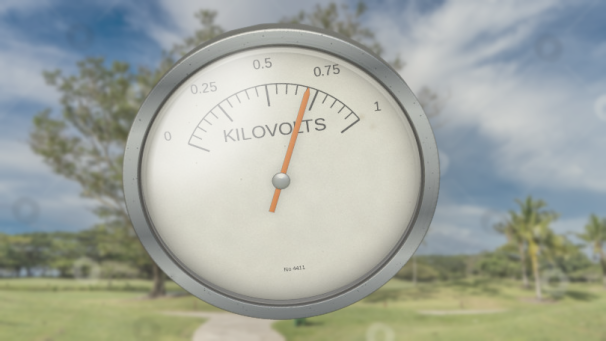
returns 0.7,kV
